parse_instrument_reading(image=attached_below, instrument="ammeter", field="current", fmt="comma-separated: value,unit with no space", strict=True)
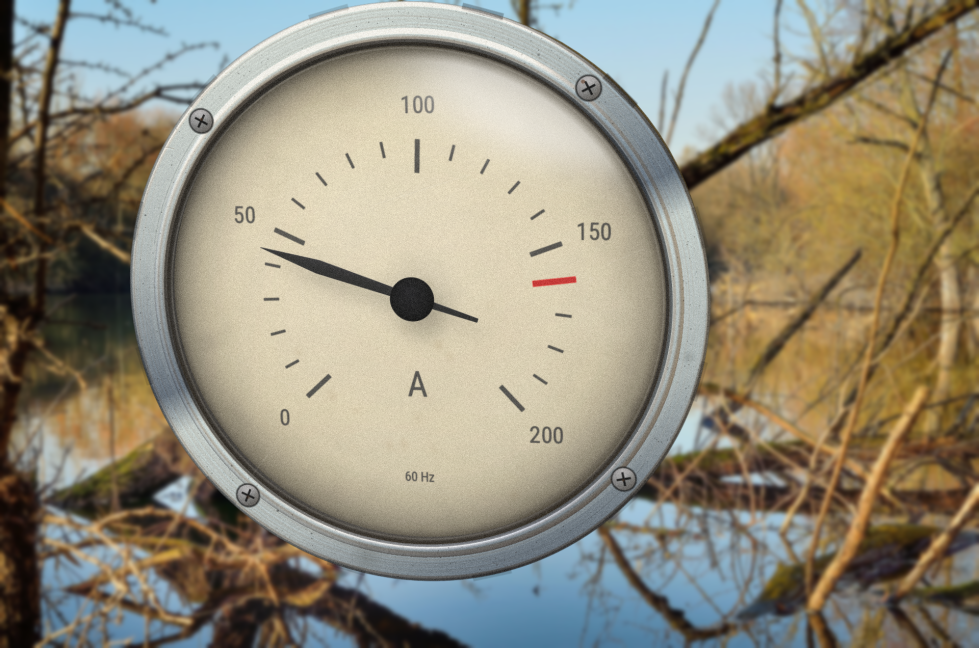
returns 45,A
